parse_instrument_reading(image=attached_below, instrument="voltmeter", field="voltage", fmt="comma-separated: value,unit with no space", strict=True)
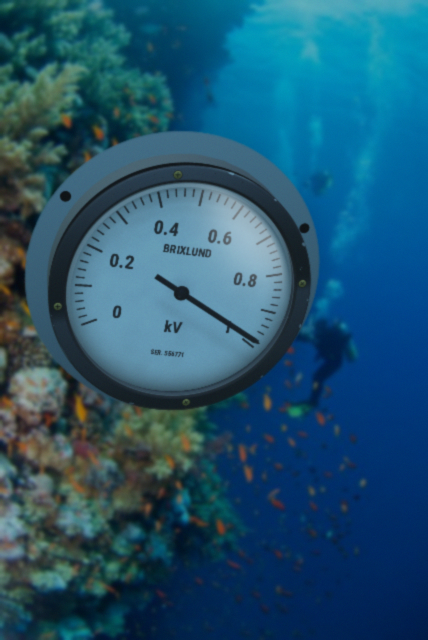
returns 0.98,kV
